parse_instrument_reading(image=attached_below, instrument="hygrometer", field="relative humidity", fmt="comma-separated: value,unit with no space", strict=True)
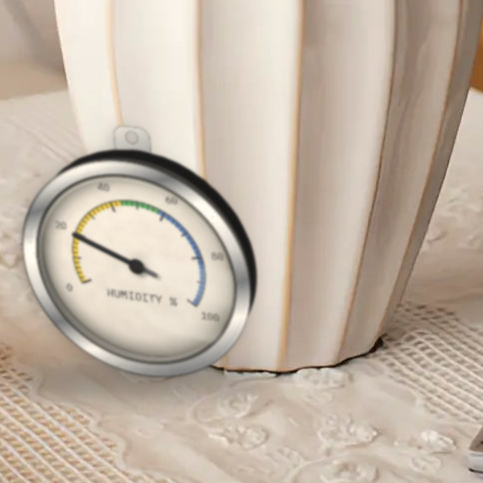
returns 20,%
